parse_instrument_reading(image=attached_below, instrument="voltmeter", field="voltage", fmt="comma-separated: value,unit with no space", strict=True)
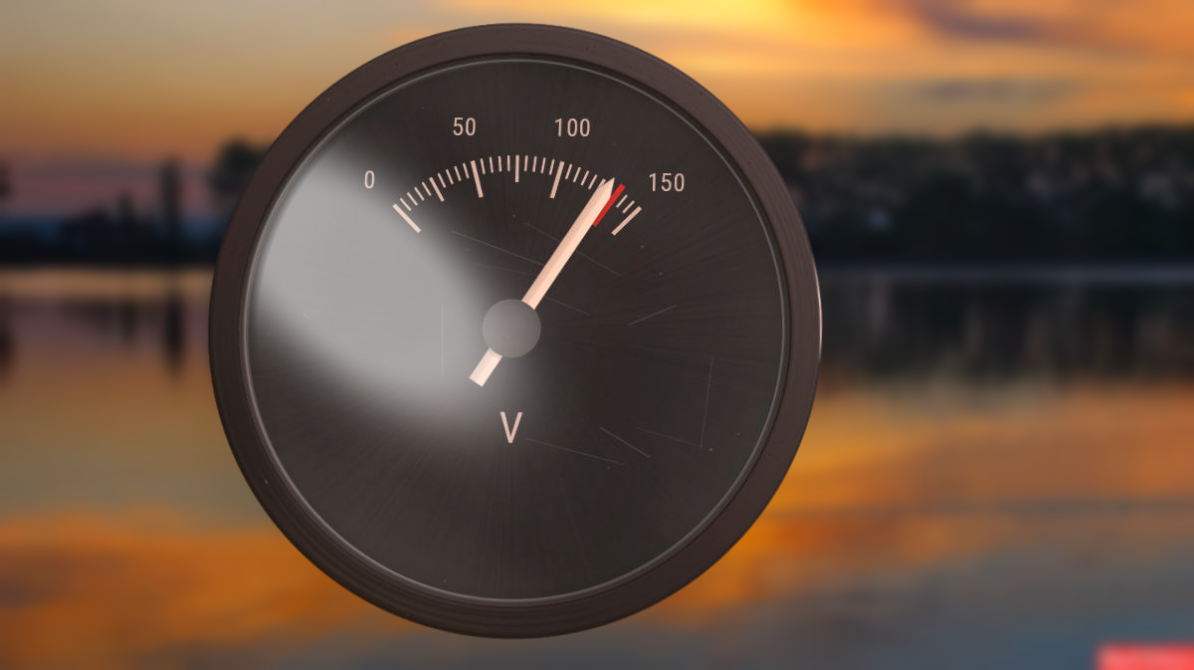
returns 130,V
